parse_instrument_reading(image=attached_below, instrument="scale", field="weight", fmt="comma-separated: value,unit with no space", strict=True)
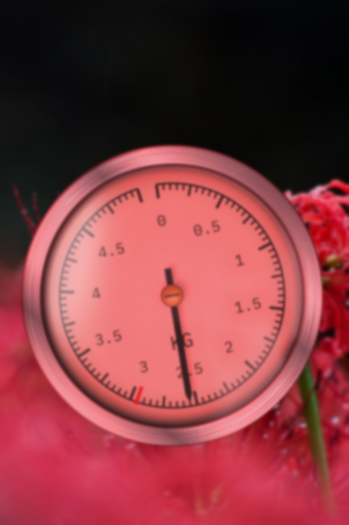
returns 2.55,kg
